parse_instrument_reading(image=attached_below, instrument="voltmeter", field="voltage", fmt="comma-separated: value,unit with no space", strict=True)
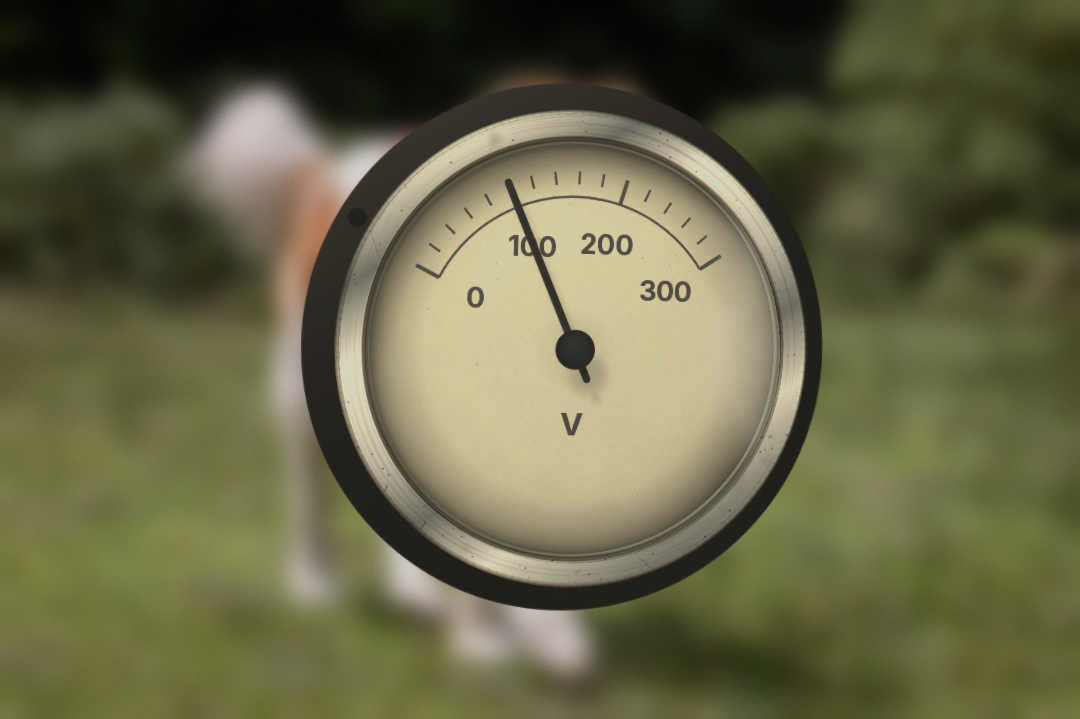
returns 100,V
